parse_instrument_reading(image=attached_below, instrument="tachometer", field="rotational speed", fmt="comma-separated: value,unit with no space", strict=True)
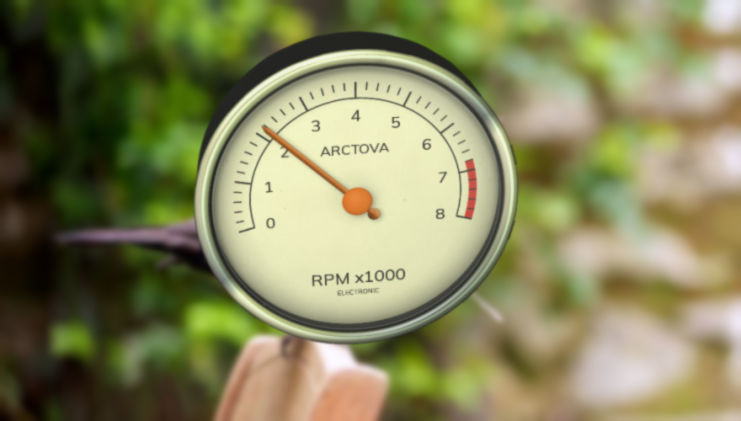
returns 2200,rpm
